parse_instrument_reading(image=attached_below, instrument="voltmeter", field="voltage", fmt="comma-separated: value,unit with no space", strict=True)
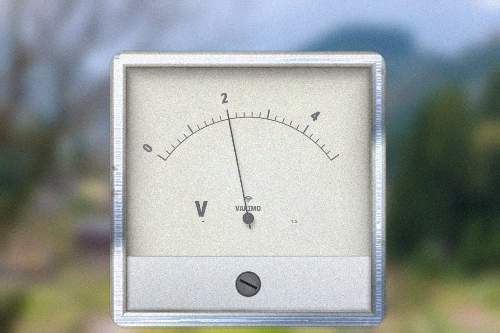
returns 2,V
